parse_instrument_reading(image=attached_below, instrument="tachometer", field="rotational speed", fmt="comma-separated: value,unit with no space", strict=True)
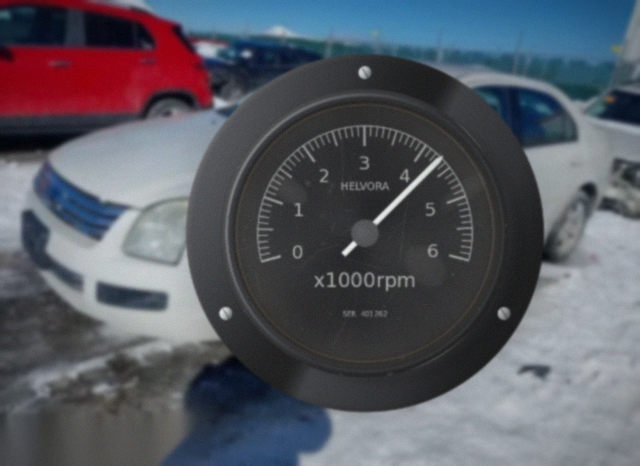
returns 4300,rpm
